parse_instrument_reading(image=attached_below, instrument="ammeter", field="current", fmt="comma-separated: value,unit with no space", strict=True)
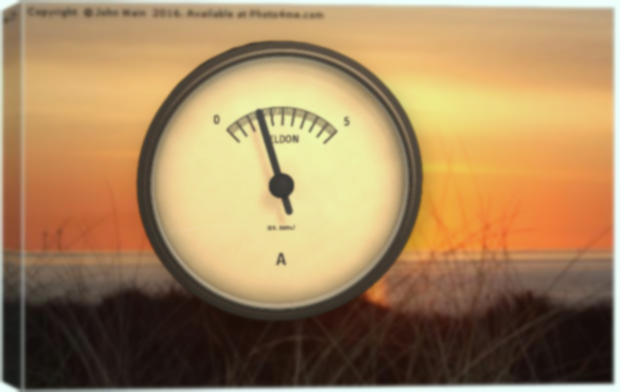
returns 1.5,A
